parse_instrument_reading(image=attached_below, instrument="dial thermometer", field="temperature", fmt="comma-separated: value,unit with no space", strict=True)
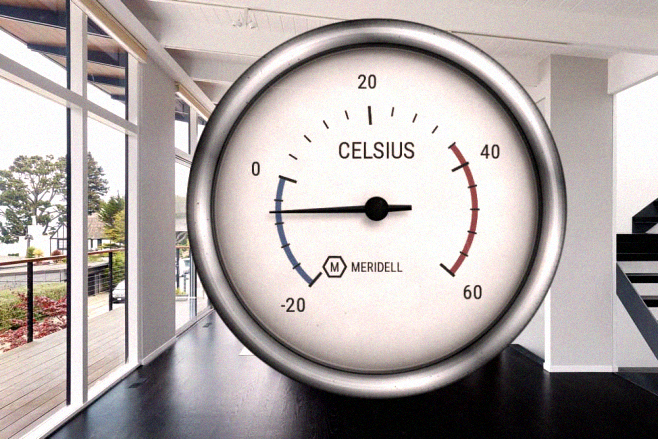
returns -6,°C
